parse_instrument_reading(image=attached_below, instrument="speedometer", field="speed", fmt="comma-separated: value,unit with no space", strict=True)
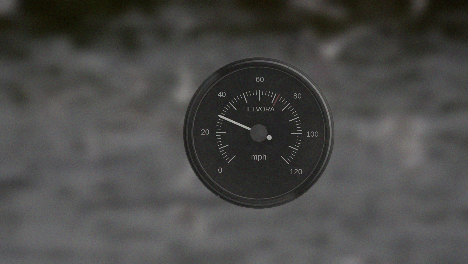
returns 30,mph
